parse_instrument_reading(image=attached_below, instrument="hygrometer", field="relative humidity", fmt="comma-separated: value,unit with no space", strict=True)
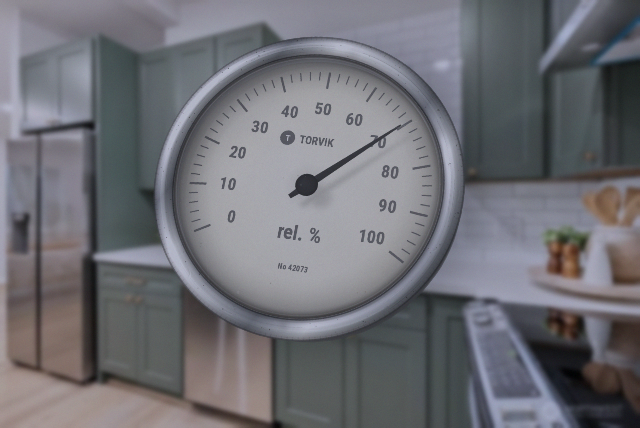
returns 70,%
